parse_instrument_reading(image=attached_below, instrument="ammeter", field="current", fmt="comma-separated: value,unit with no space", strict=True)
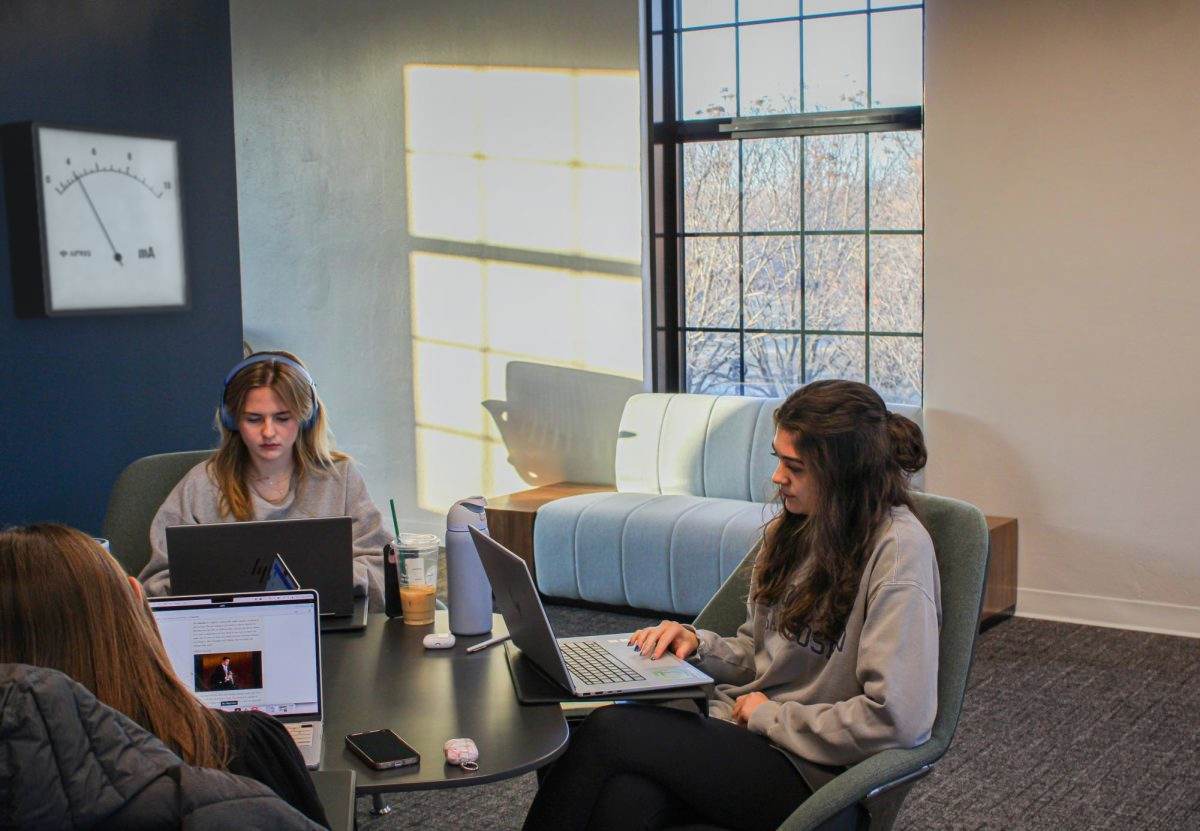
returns 4,mA
